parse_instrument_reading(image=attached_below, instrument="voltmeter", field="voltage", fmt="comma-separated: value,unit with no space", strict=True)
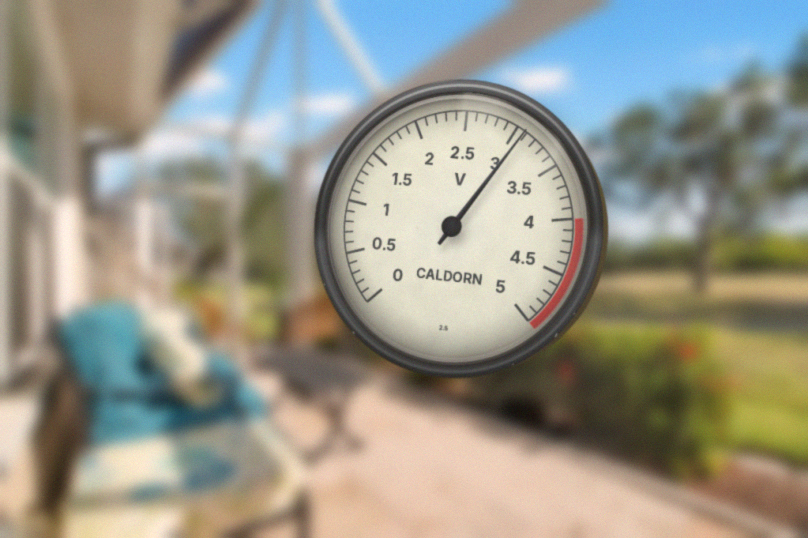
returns 3.1,V
